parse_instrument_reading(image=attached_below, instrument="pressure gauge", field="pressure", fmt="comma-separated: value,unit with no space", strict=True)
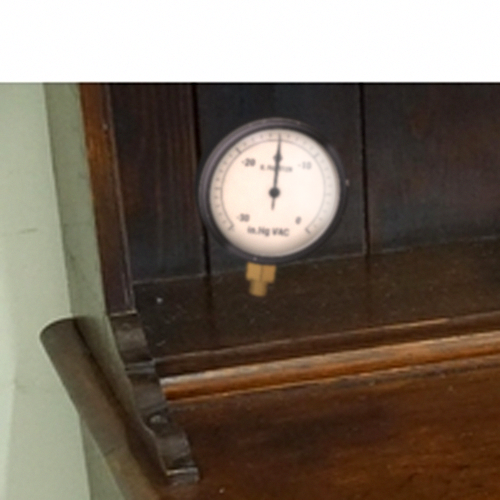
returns -15,inHg
